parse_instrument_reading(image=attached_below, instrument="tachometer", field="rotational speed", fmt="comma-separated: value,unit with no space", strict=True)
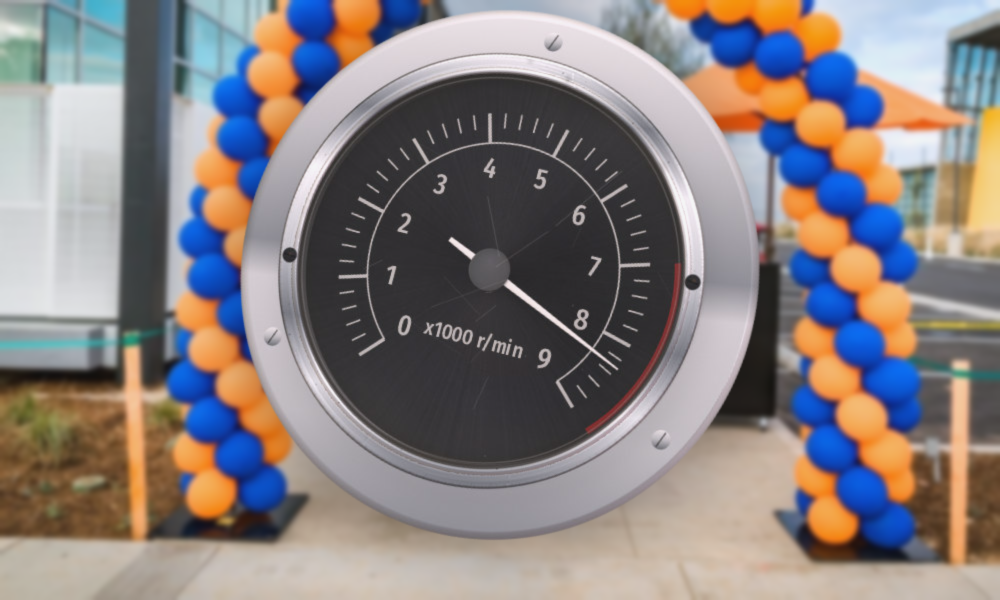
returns 8300,rpm
